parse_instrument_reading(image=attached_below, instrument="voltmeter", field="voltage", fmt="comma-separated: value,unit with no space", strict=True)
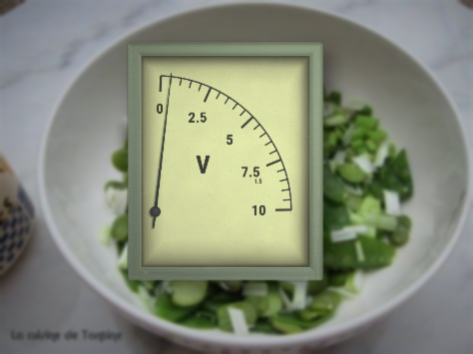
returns 0.5,V
